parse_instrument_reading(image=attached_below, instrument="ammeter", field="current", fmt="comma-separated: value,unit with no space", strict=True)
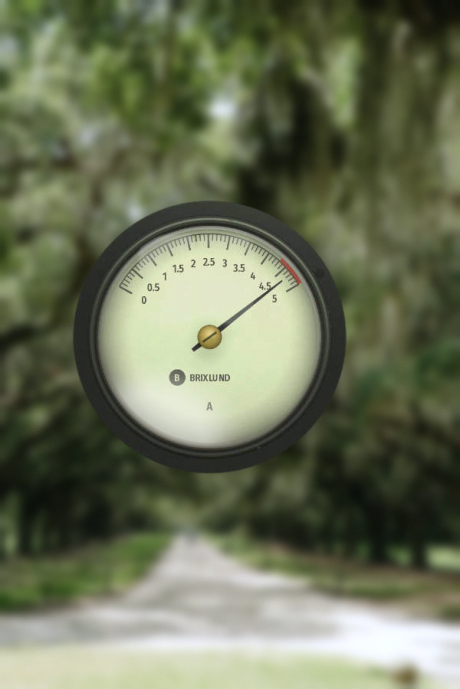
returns 4.7,A
